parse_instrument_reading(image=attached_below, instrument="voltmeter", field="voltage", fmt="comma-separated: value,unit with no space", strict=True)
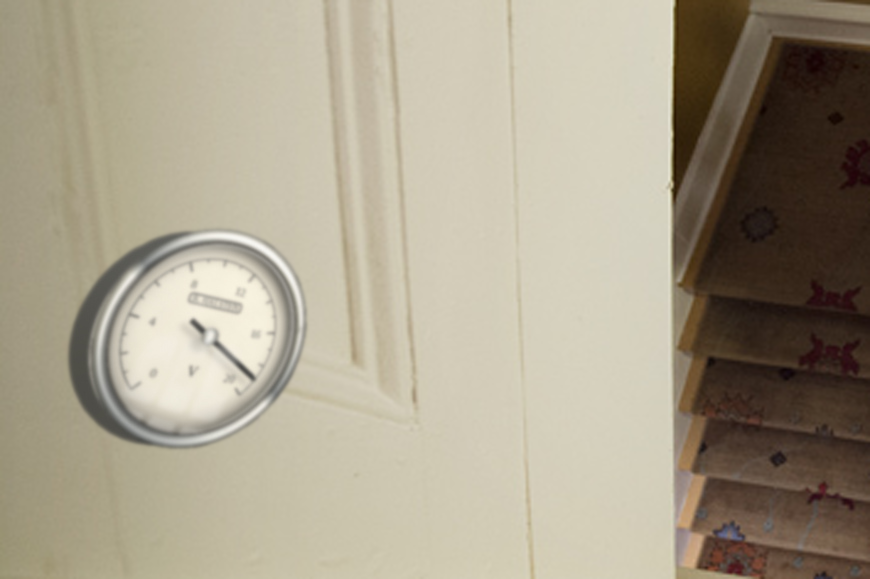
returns 19,V
